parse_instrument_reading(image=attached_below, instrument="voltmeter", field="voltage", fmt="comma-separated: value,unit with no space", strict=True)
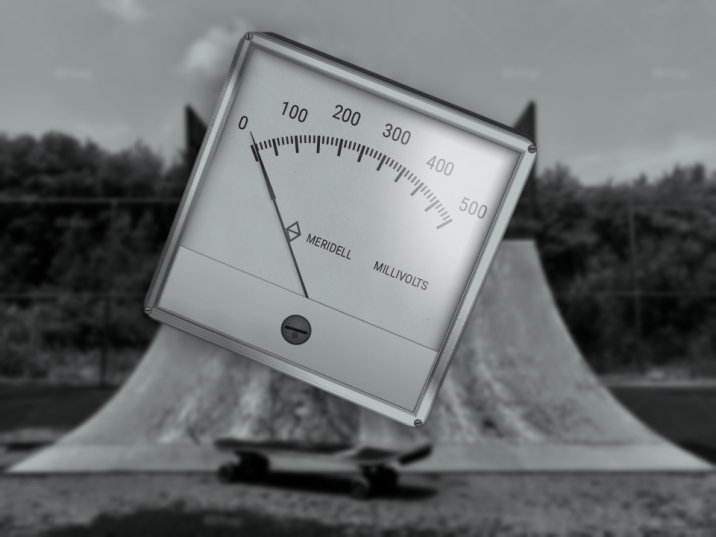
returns 10,mV
